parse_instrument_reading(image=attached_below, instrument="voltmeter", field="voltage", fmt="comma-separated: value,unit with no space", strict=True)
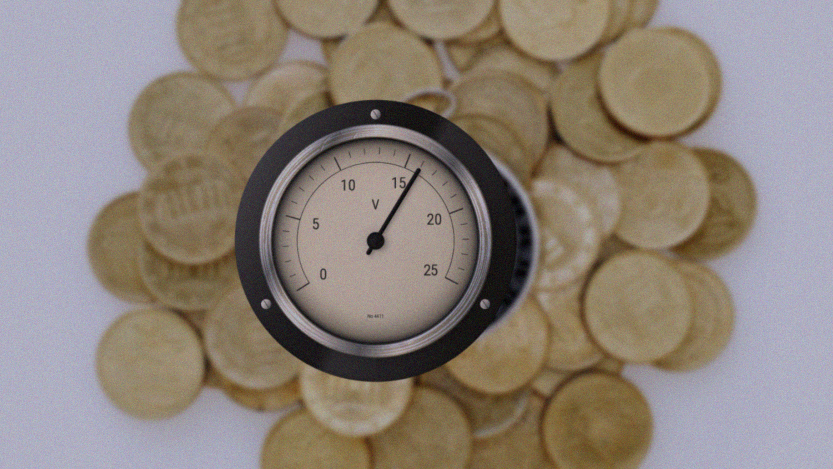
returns 16,V
